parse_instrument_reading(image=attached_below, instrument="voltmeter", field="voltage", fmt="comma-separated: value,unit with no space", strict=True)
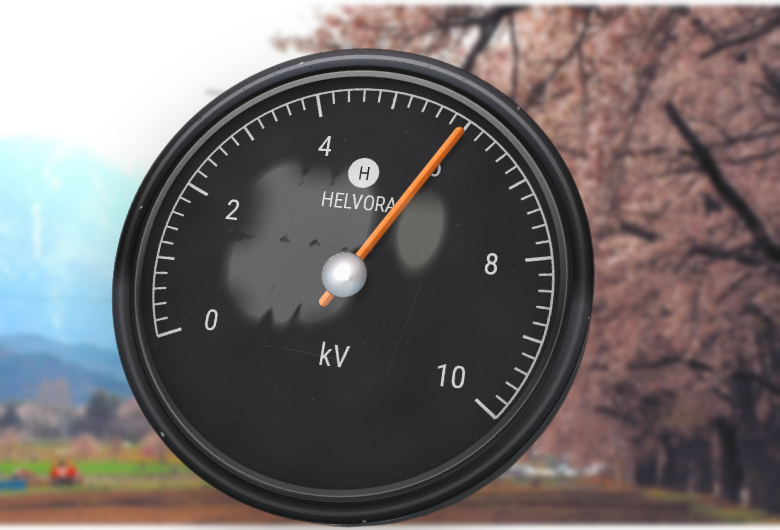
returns 6,kV
